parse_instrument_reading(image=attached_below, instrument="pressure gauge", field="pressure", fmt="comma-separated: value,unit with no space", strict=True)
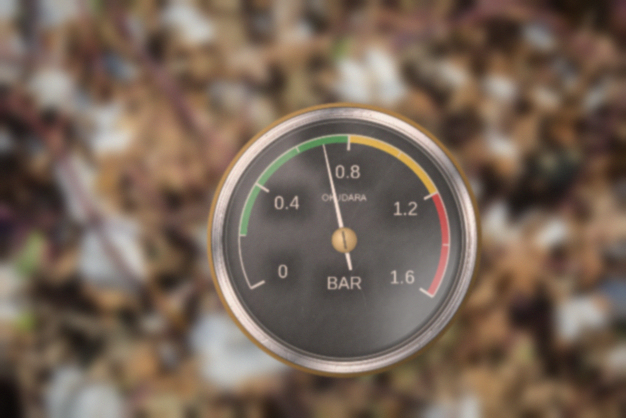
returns 0.7,bar
